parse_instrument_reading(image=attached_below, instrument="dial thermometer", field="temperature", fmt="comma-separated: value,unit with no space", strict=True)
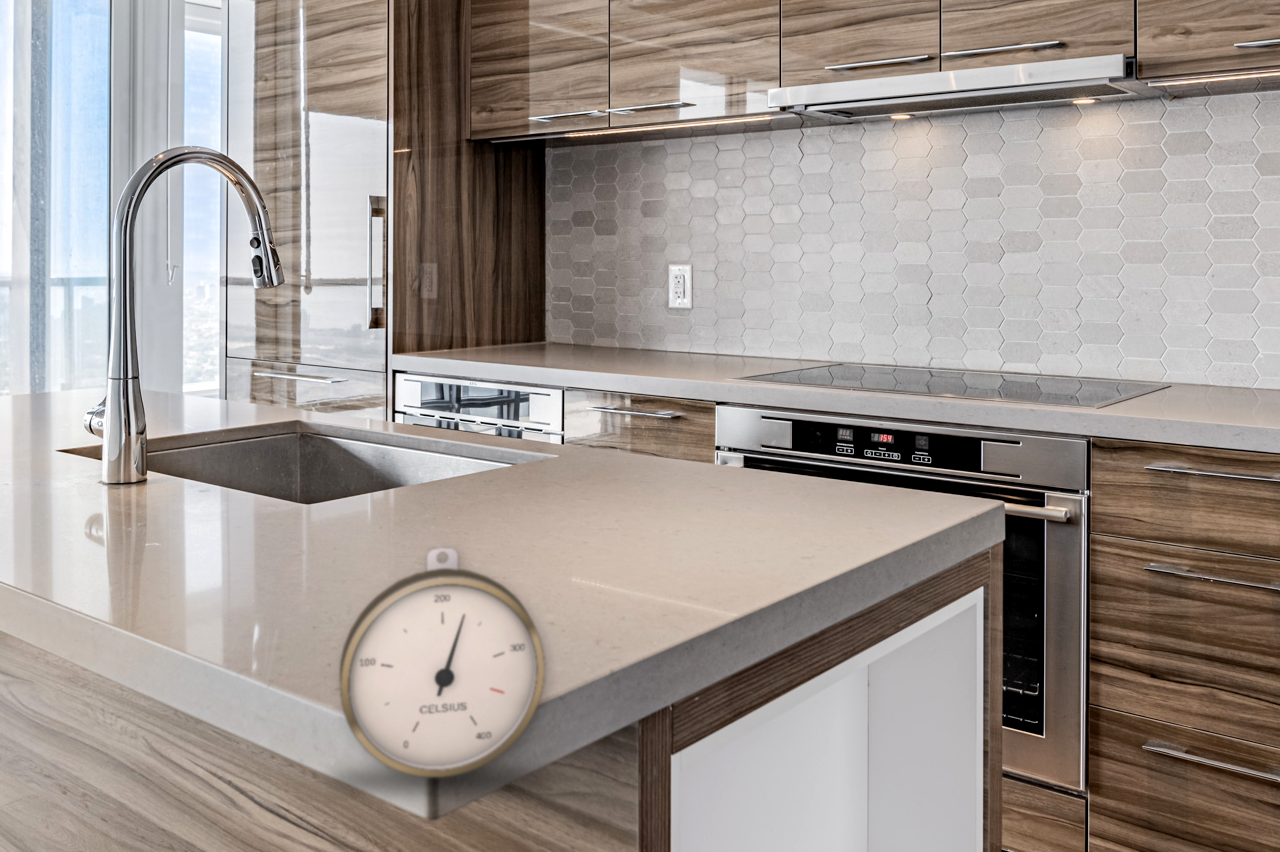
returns 225,°C
